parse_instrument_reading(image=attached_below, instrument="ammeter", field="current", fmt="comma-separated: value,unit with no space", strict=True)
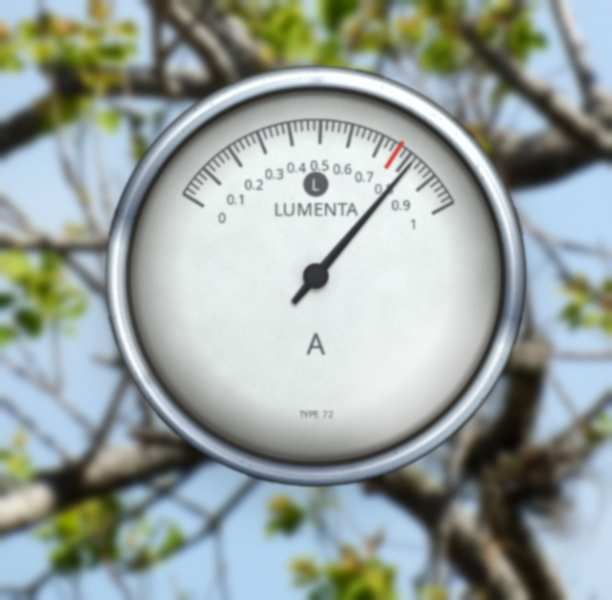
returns 0.82,A
